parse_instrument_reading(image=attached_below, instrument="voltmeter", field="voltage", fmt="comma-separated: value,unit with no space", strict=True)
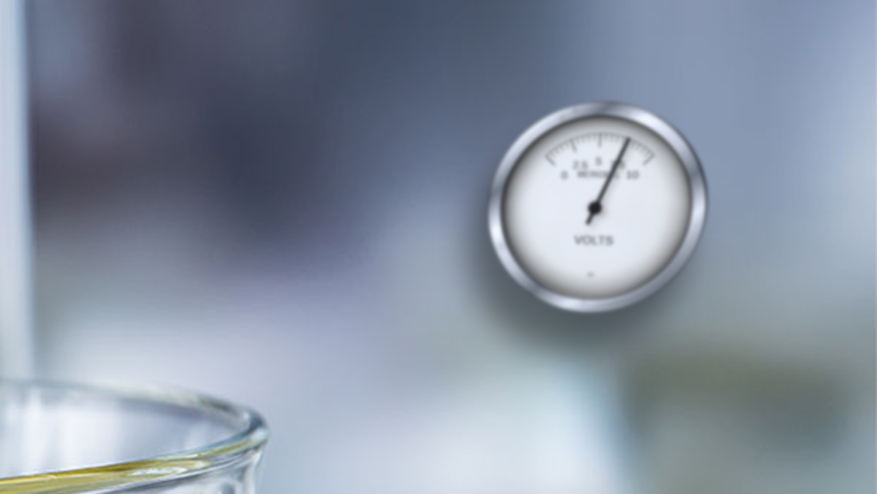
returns 7.5,V
